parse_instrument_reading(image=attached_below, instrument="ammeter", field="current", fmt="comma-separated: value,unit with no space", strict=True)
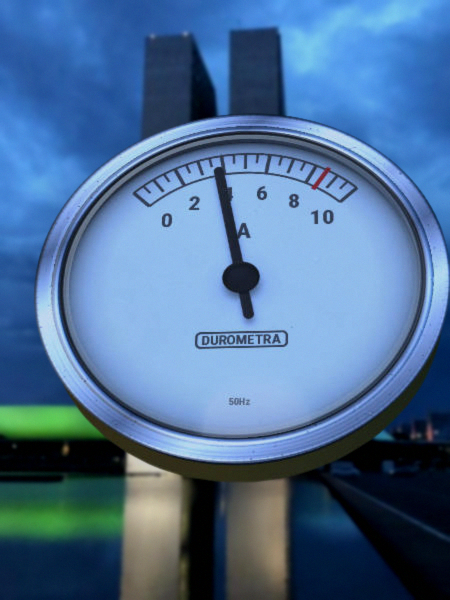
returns 3.75,A
